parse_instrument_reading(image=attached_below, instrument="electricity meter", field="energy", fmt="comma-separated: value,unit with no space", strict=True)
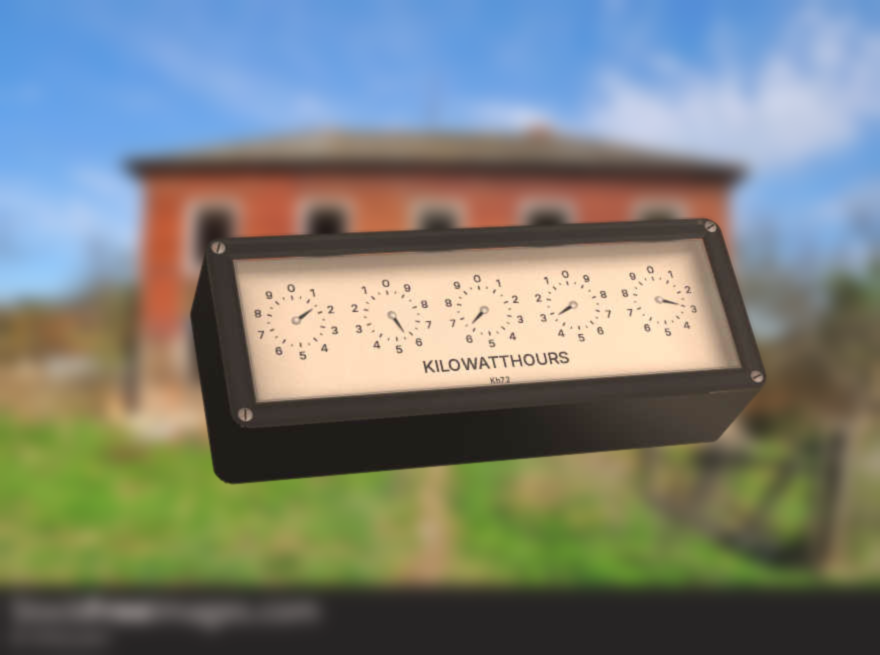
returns 15633,kWh
